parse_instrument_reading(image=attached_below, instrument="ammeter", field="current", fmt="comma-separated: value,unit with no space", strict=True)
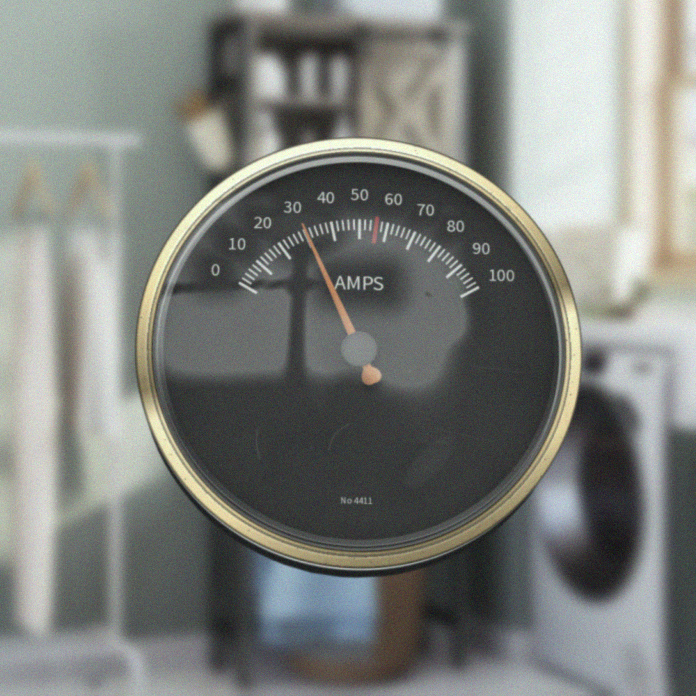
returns 30,A
